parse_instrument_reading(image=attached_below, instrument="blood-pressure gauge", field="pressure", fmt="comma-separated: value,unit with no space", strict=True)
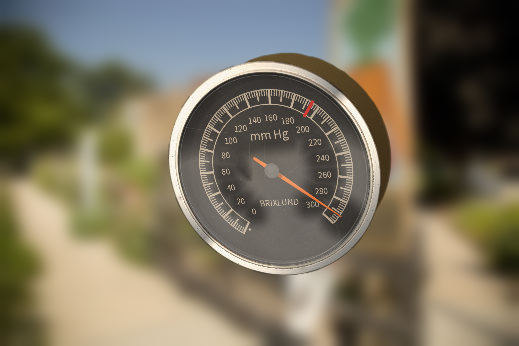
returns 290,mmHg
